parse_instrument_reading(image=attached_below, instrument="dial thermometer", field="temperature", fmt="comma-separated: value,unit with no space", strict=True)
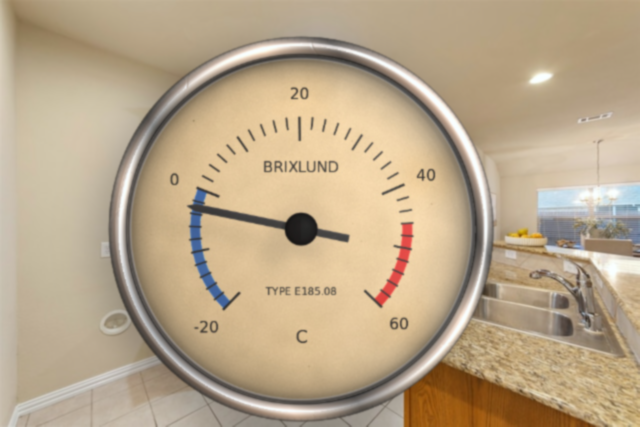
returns -3,°C
